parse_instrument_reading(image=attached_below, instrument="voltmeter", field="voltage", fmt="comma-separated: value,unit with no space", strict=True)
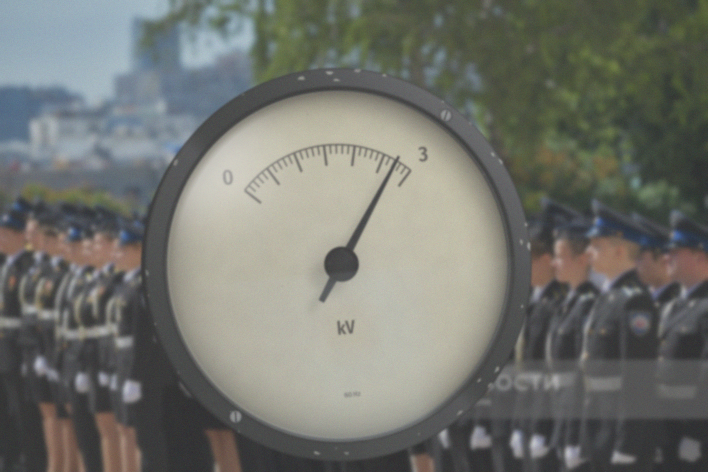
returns 2.7,kV
